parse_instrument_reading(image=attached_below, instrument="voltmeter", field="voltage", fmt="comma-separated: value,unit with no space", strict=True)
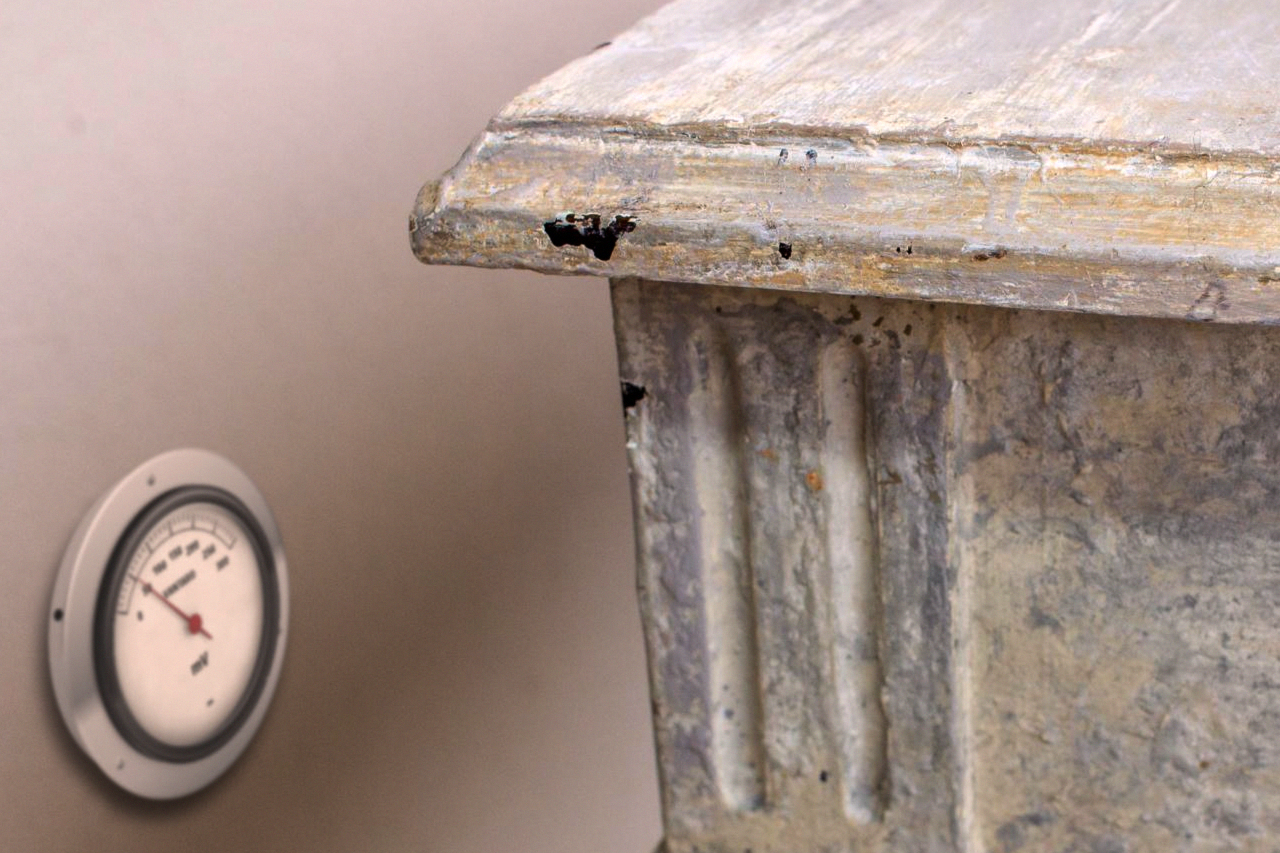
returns 50,mV
